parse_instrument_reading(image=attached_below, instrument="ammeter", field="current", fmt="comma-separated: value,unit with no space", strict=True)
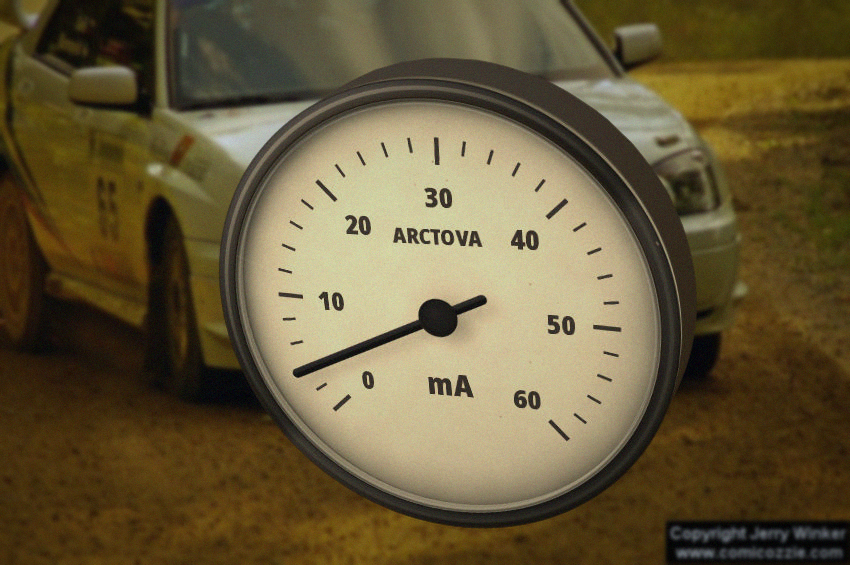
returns 4,mA
